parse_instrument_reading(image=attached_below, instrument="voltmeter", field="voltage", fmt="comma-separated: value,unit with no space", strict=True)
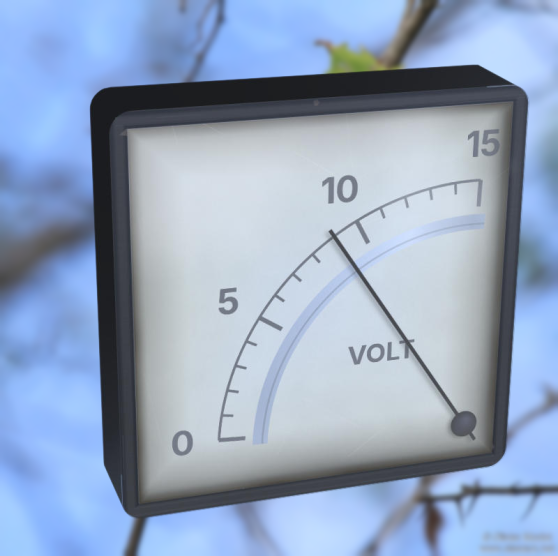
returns 9,V
